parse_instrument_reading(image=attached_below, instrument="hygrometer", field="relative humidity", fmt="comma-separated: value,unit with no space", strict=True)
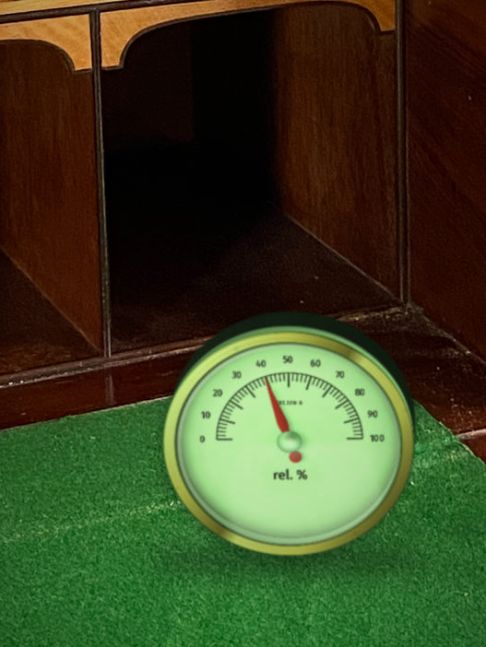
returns 40,%
